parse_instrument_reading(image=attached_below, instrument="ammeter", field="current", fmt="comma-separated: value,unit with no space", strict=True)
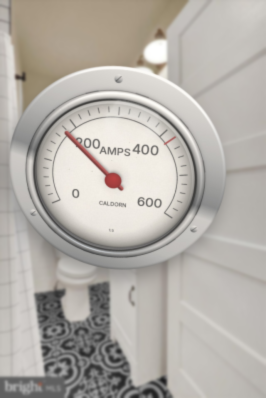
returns 180,A
